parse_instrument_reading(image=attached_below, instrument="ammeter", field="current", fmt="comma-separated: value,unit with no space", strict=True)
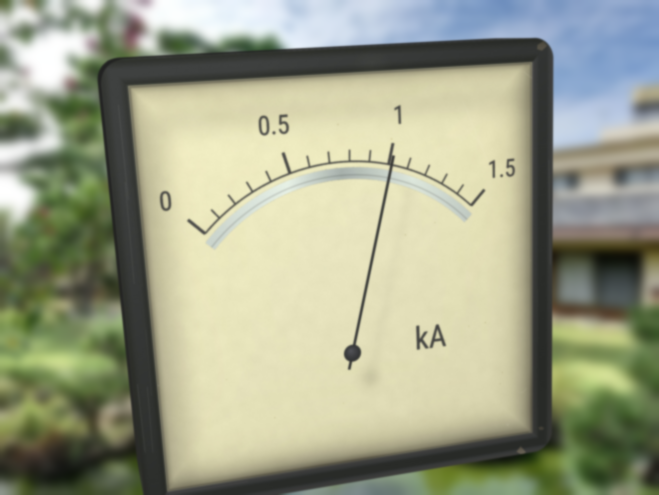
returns 1,kA
